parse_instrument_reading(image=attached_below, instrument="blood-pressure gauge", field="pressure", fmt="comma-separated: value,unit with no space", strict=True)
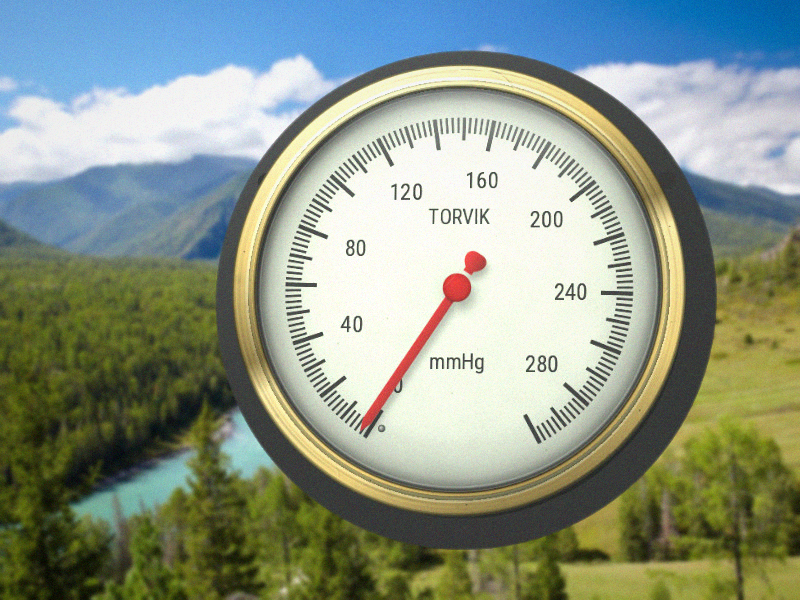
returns 2,mmHg
